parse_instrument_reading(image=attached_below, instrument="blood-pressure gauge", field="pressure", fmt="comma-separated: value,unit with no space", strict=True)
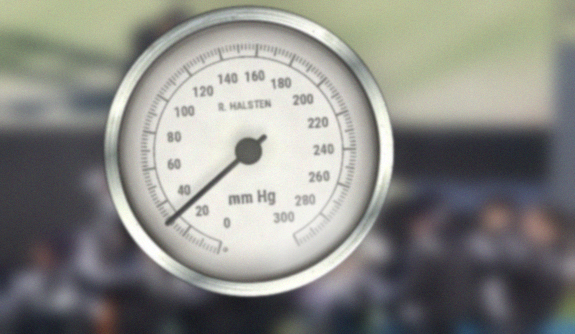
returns 30,mmHg
